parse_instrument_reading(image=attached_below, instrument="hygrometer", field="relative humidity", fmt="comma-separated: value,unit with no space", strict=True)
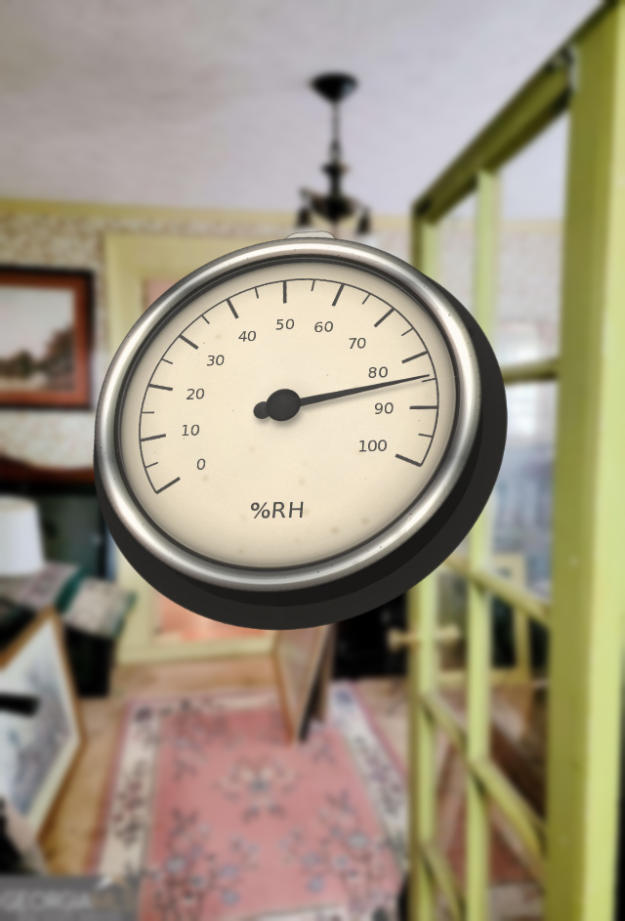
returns 85,%
